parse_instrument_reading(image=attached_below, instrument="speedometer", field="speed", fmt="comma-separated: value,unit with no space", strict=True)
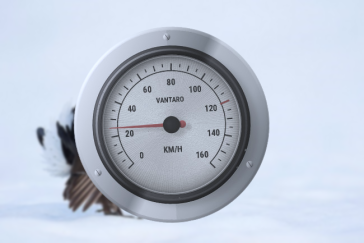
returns 25,km/h
